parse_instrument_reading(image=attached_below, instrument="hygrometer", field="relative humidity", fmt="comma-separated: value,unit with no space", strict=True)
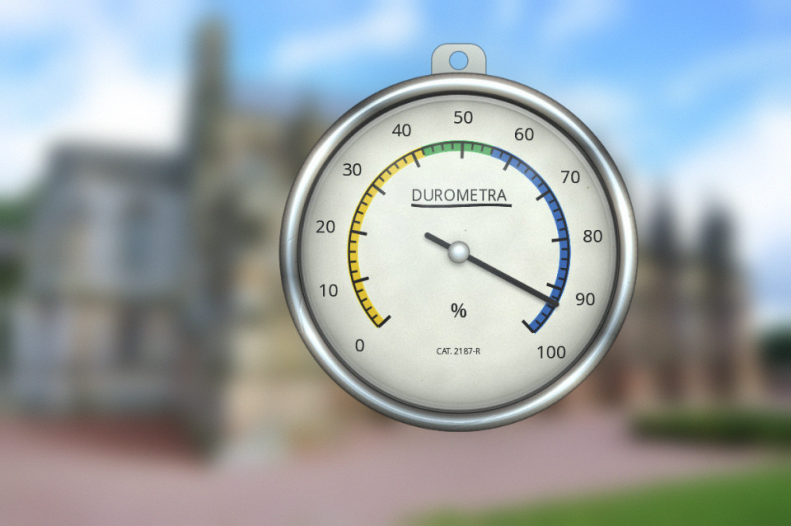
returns 93,%
